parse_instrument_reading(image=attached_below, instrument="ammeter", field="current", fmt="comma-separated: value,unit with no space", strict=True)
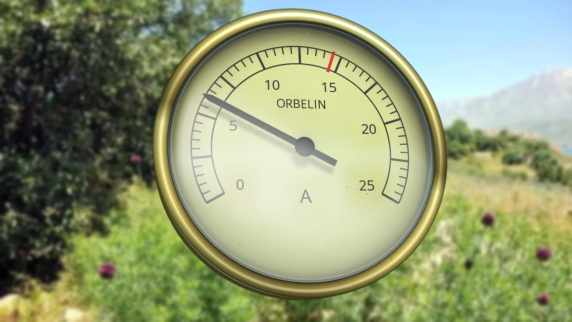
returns 6,A
